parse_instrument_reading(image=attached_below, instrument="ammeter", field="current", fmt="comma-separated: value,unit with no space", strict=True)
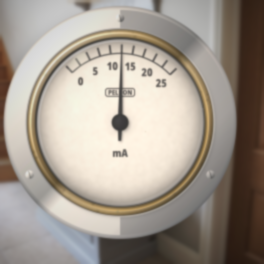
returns 12.5,mA
